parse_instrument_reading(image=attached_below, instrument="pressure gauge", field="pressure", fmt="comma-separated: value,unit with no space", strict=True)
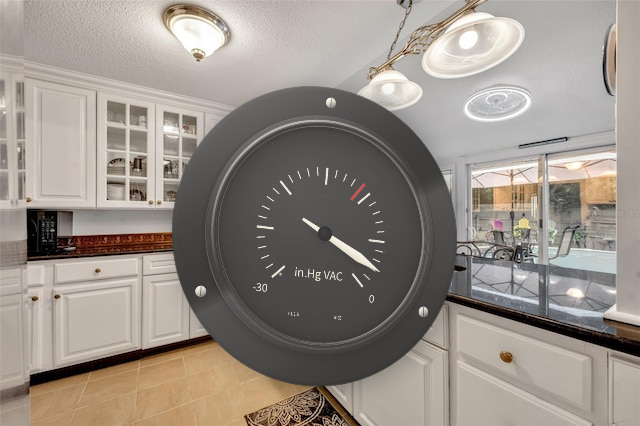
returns -2,inHg
